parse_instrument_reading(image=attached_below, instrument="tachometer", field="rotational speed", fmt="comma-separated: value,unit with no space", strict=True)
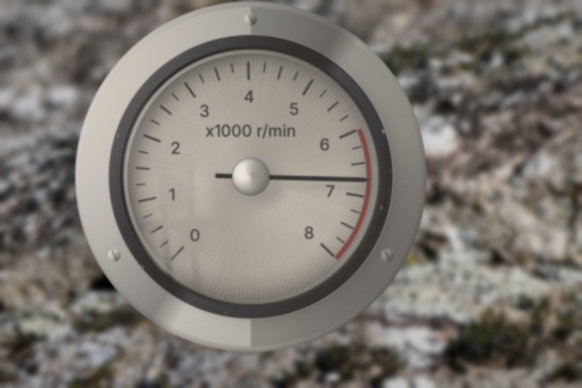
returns 6750,rpm
